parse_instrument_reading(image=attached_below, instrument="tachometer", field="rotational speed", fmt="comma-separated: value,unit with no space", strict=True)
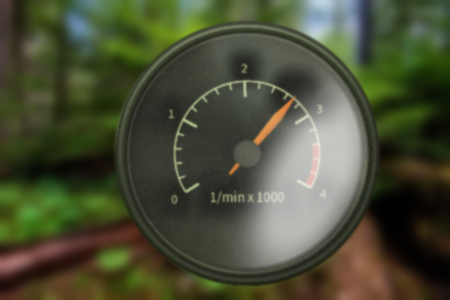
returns 2700,rpm
